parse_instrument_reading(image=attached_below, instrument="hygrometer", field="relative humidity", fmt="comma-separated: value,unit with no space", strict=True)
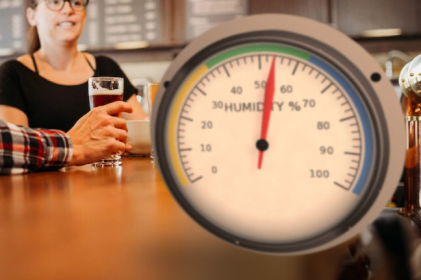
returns 54,%
